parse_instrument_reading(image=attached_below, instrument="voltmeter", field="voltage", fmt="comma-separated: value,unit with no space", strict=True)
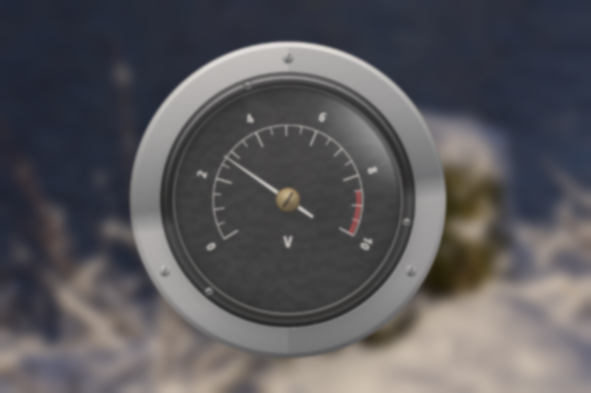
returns 2.75,V
